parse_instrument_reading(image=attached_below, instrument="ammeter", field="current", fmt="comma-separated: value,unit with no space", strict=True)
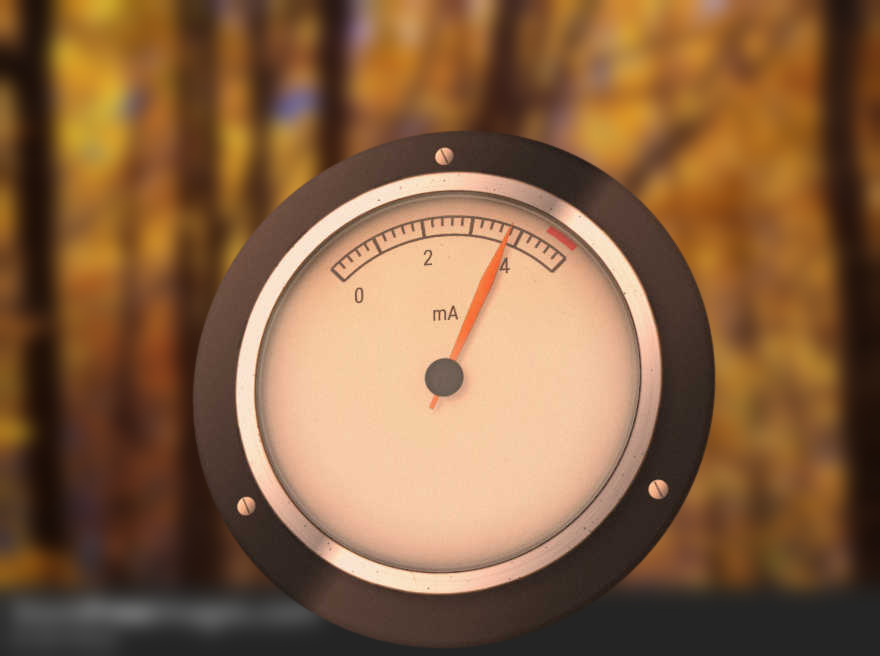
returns 3.8,mA
